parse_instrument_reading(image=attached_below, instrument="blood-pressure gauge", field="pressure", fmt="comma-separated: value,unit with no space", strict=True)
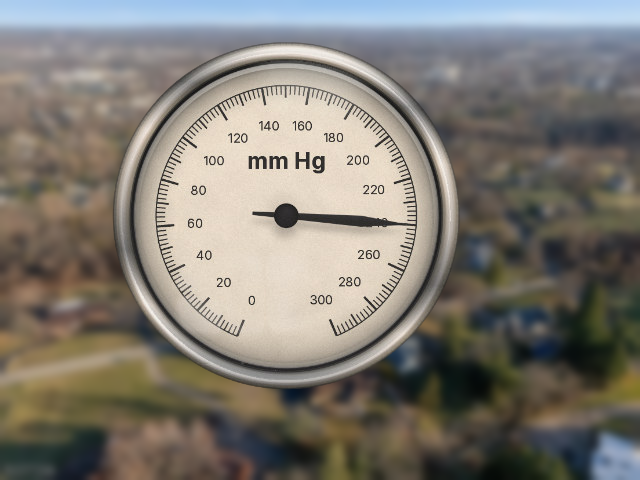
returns 240,mmHg
